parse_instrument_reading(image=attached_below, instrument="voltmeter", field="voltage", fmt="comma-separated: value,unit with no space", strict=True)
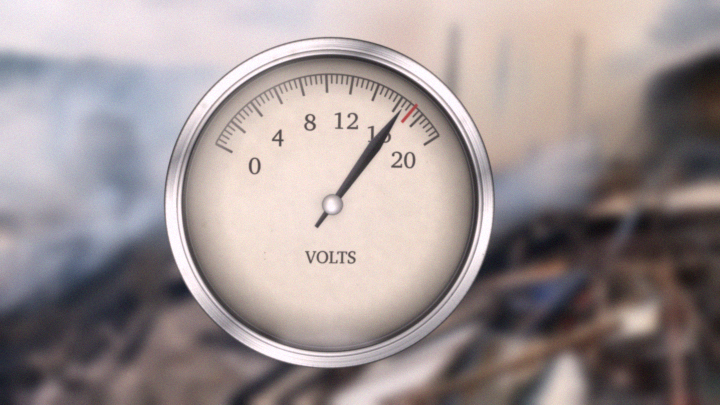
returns 16.4,V
